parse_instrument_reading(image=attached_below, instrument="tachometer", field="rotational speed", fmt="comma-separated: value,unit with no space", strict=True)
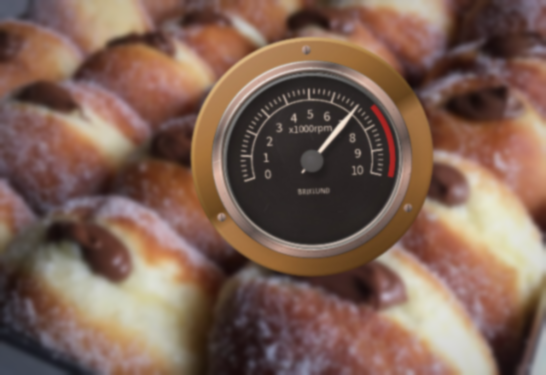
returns 7000,rpm
